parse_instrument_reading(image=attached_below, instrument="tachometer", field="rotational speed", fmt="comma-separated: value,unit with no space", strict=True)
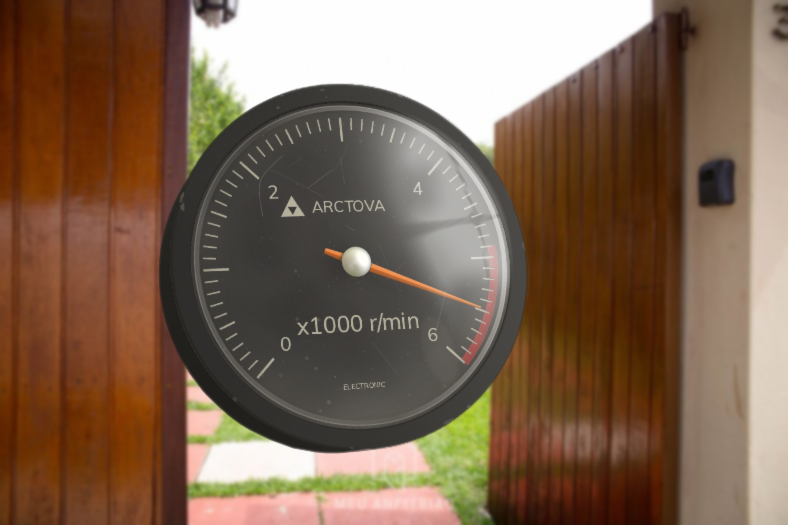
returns 5500,rpm
